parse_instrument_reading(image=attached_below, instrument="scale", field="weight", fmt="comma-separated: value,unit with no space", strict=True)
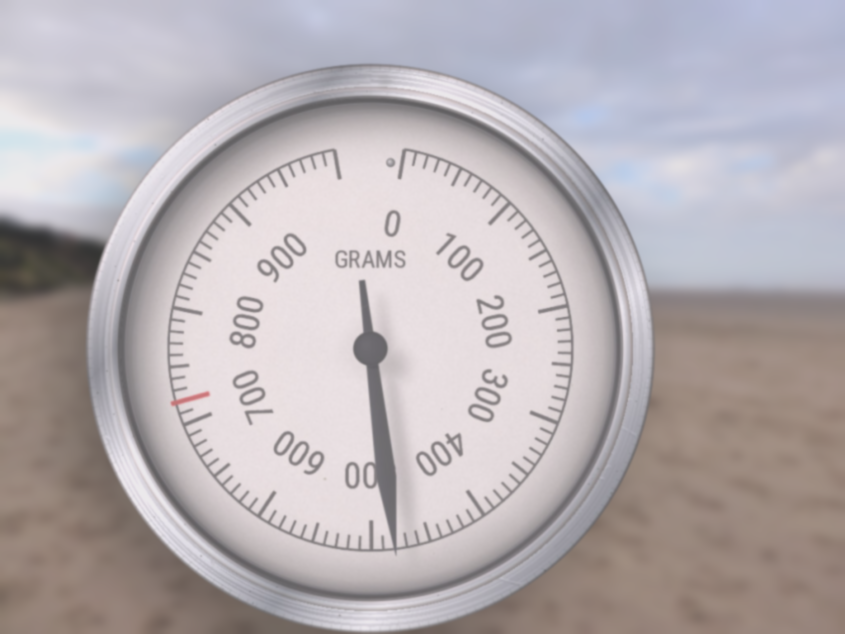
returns 480,g
